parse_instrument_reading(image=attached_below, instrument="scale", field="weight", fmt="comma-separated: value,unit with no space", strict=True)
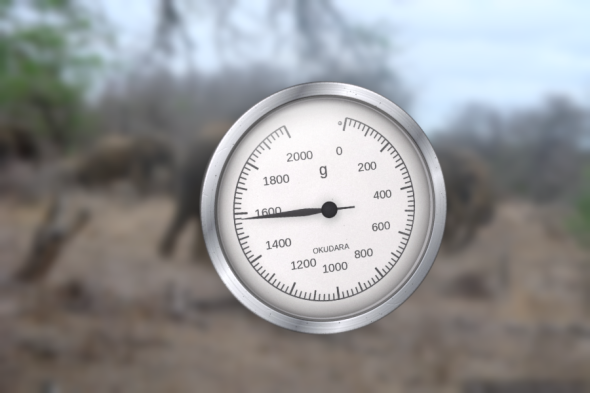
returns 1580,g
